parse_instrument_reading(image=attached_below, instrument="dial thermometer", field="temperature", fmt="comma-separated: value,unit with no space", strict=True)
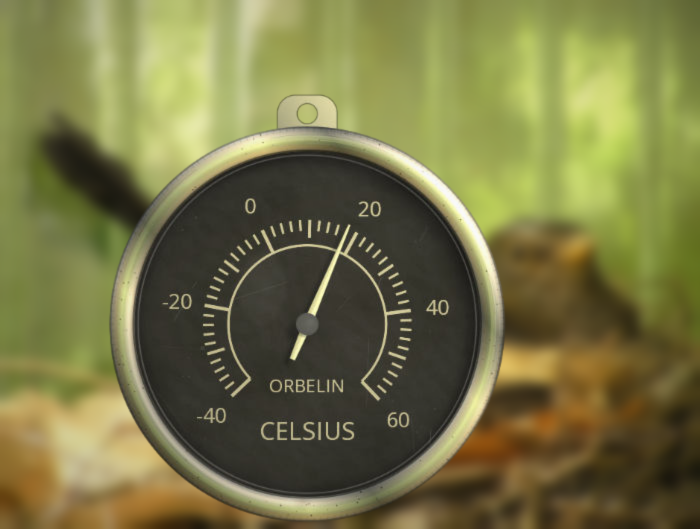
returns 18,°C
